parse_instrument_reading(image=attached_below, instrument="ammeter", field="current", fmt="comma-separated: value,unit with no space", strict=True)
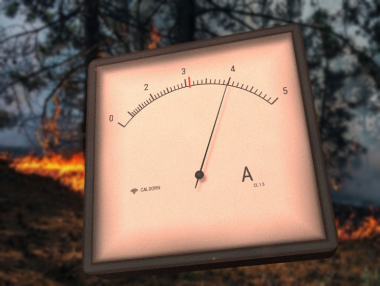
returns 4,A
